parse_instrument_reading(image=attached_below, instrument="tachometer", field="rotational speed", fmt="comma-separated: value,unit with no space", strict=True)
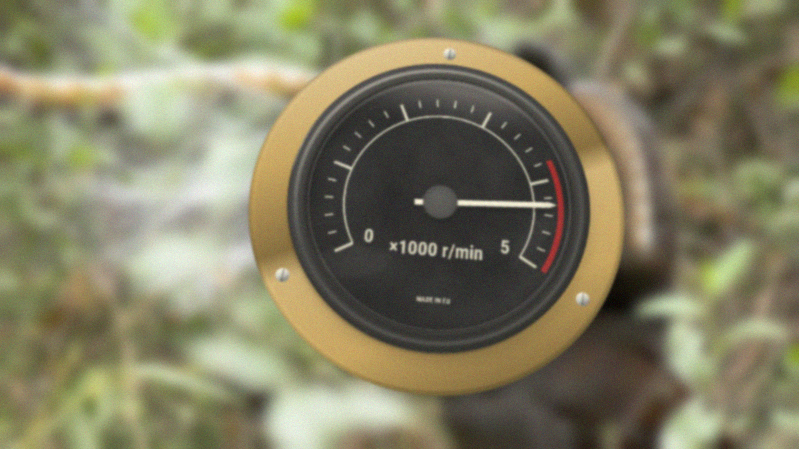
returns 4300,rpm
